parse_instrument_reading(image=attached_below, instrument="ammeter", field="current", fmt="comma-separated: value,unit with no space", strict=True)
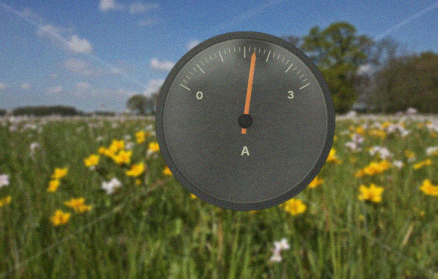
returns 1.7,A
